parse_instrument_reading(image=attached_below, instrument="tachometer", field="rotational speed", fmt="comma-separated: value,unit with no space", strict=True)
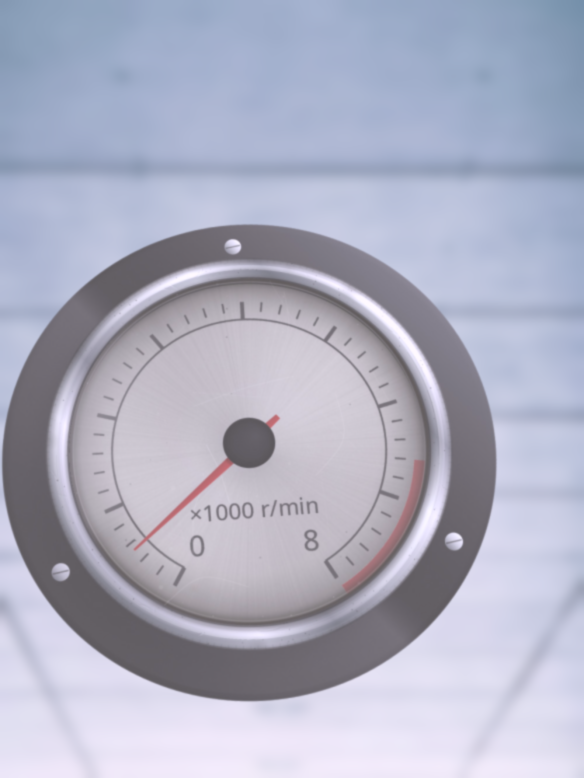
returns 500,rpm
